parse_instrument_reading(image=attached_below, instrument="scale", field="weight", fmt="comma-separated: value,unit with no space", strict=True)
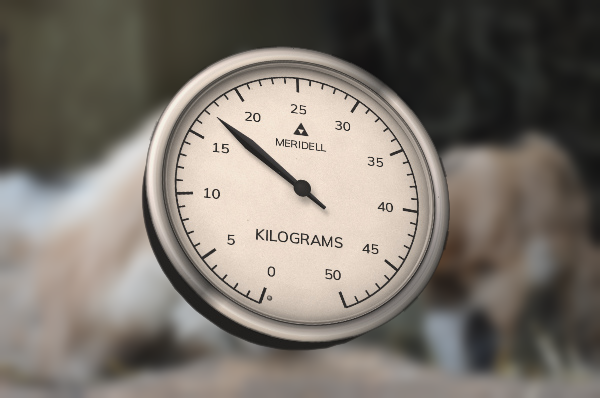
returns 17,kg
